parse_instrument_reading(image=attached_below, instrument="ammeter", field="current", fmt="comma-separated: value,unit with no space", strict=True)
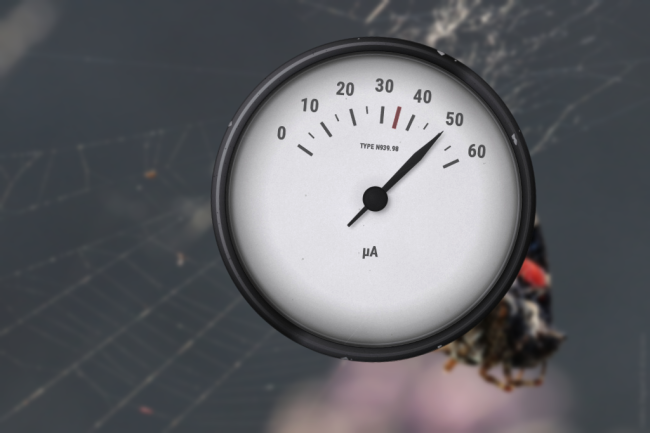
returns 50,µA
